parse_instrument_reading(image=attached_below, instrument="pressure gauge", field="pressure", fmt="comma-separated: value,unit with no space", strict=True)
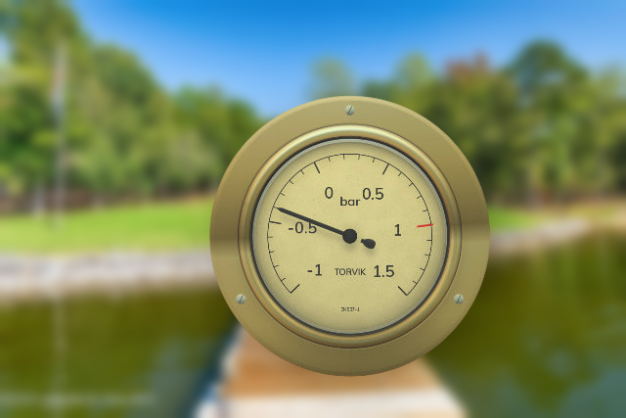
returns -0.4,bar
